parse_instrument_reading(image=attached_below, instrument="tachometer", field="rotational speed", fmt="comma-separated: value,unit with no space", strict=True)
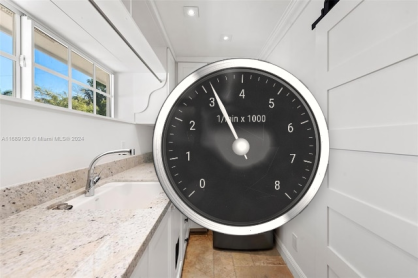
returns 3200,rpm
